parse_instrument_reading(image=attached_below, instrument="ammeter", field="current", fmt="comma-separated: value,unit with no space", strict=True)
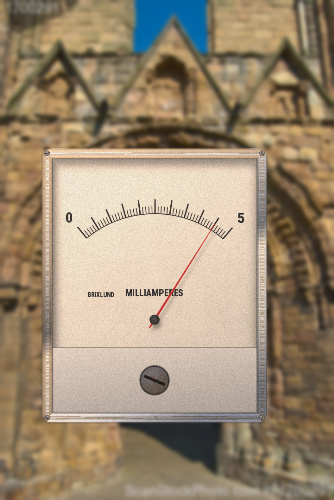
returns 4.5,mA
